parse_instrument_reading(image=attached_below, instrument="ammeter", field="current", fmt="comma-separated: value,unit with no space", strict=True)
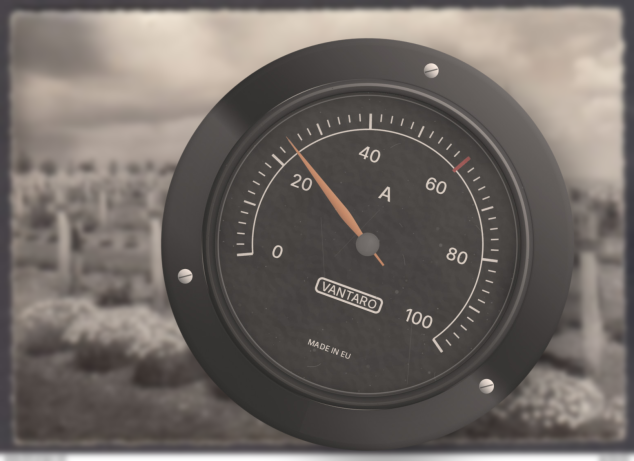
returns 24,A
